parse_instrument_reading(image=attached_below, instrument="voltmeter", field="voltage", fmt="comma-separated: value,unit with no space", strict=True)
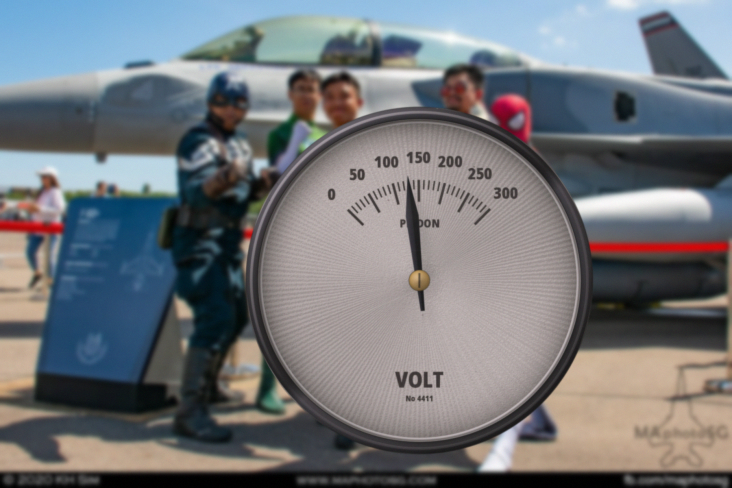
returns 130,V
